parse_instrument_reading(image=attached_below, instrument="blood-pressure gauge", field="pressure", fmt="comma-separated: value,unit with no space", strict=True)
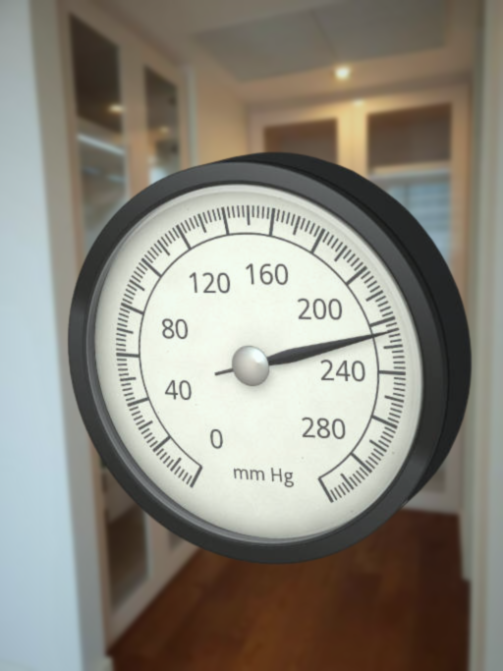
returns 224,mmHg
